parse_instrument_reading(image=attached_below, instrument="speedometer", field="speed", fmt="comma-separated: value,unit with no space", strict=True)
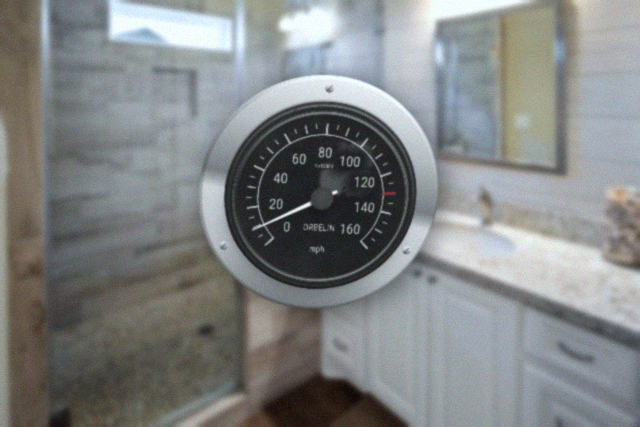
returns 10,mph
